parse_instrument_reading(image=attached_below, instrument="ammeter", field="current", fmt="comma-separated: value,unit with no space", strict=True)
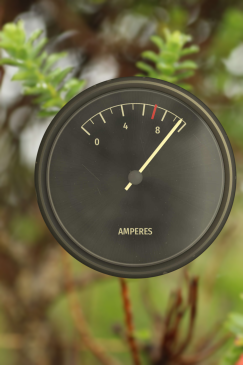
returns 9.5,A
